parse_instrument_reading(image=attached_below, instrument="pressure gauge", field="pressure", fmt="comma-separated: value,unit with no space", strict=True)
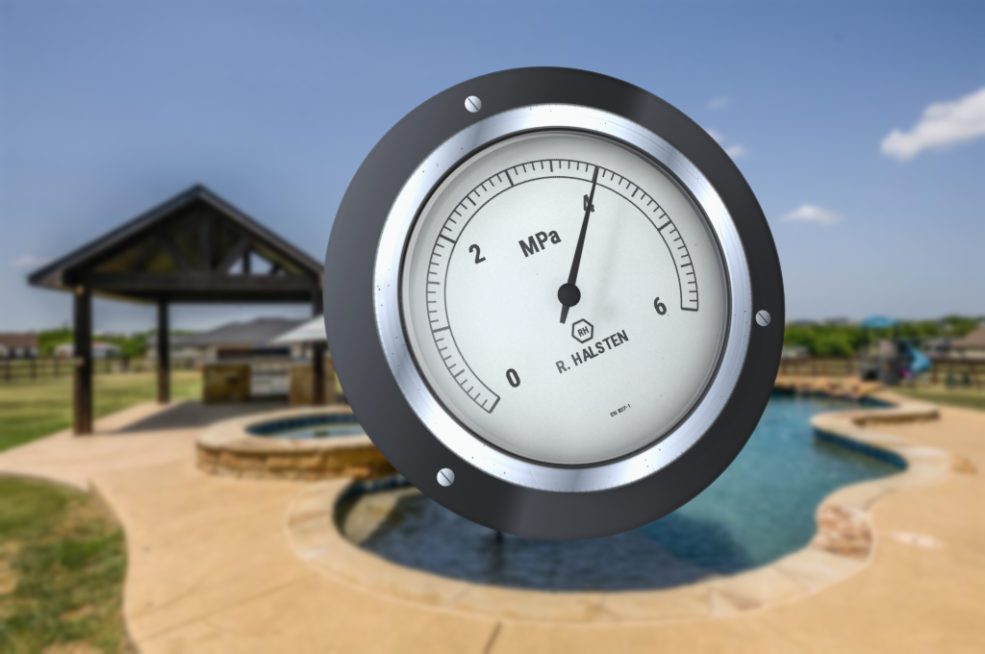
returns 4,MPa
